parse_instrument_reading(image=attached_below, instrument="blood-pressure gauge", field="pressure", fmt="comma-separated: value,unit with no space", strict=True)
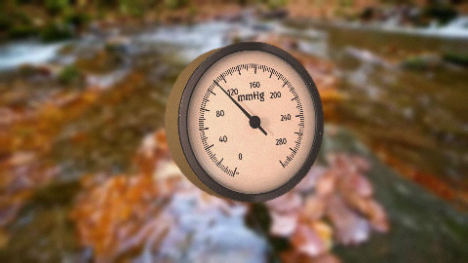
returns 110,mmHg
